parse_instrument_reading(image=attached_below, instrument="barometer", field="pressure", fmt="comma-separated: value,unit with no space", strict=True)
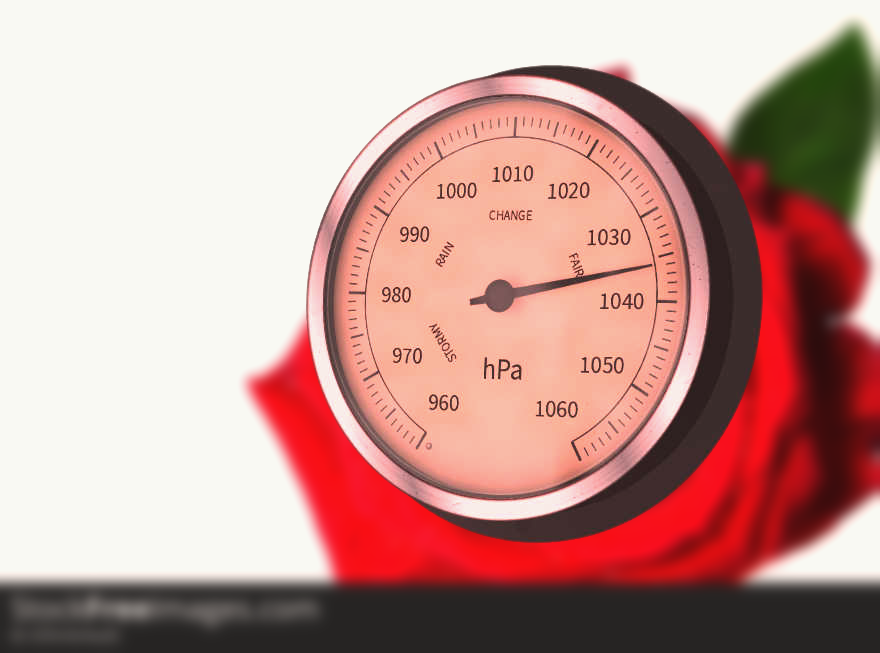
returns 1036,hPa
